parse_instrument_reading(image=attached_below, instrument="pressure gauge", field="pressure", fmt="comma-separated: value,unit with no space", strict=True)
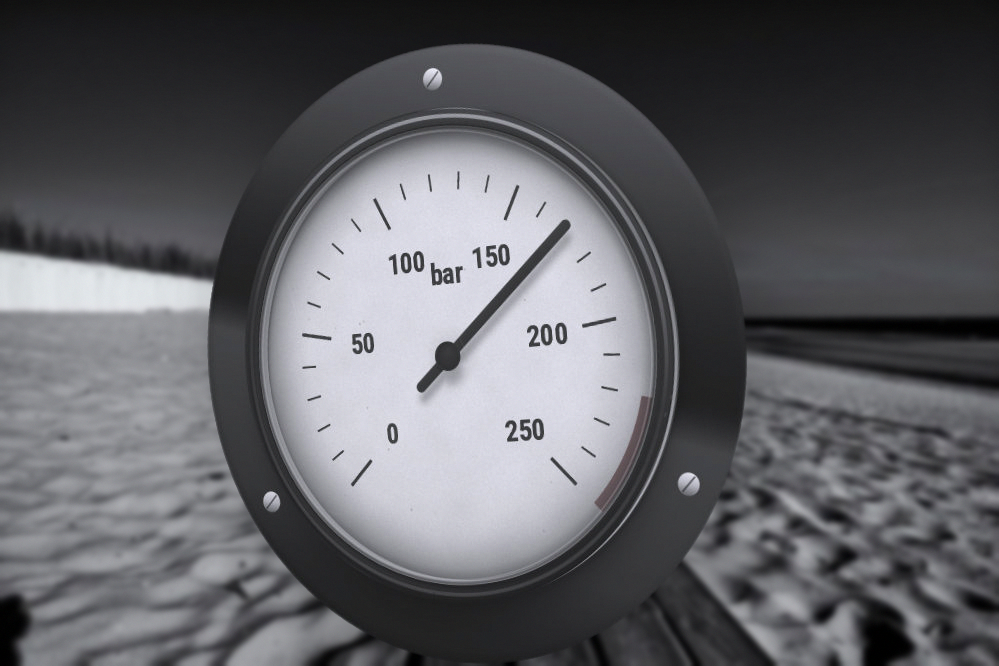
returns 170,bar
